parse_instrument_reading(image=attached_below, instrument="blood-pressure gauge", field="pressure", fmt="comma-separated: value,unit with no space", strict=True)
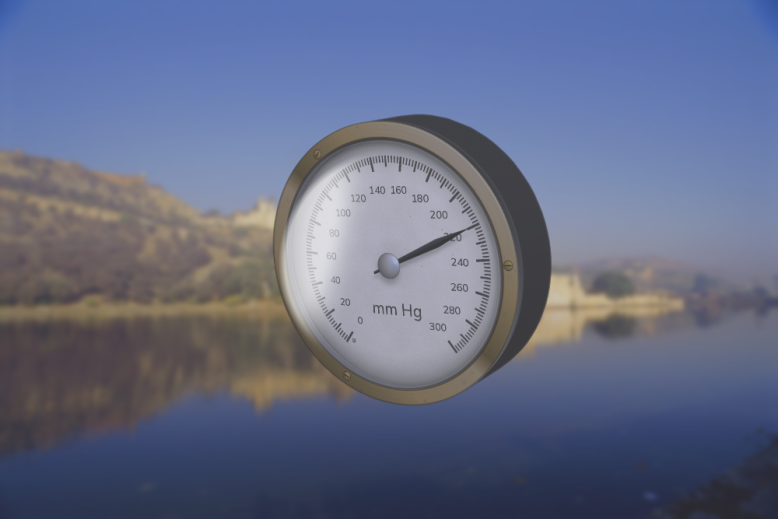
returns 220,mmHg
